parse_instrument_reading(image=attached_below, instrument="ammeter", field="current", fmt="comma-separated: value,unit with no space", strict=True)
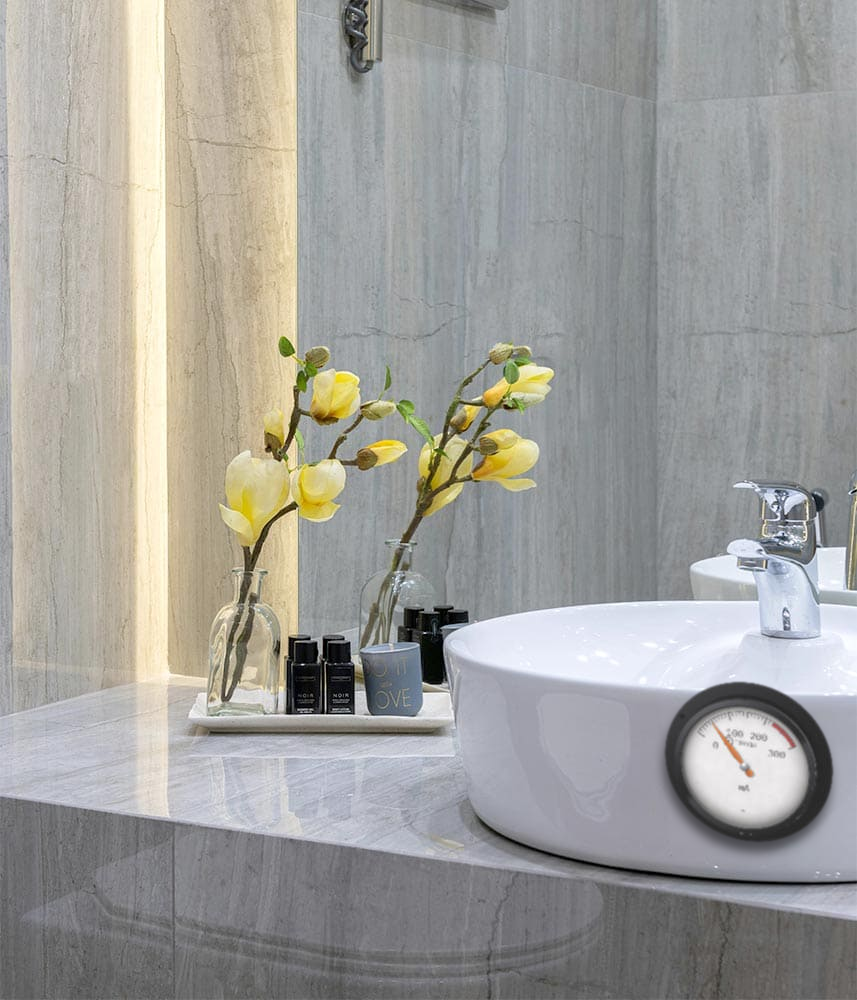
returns 50,mA
